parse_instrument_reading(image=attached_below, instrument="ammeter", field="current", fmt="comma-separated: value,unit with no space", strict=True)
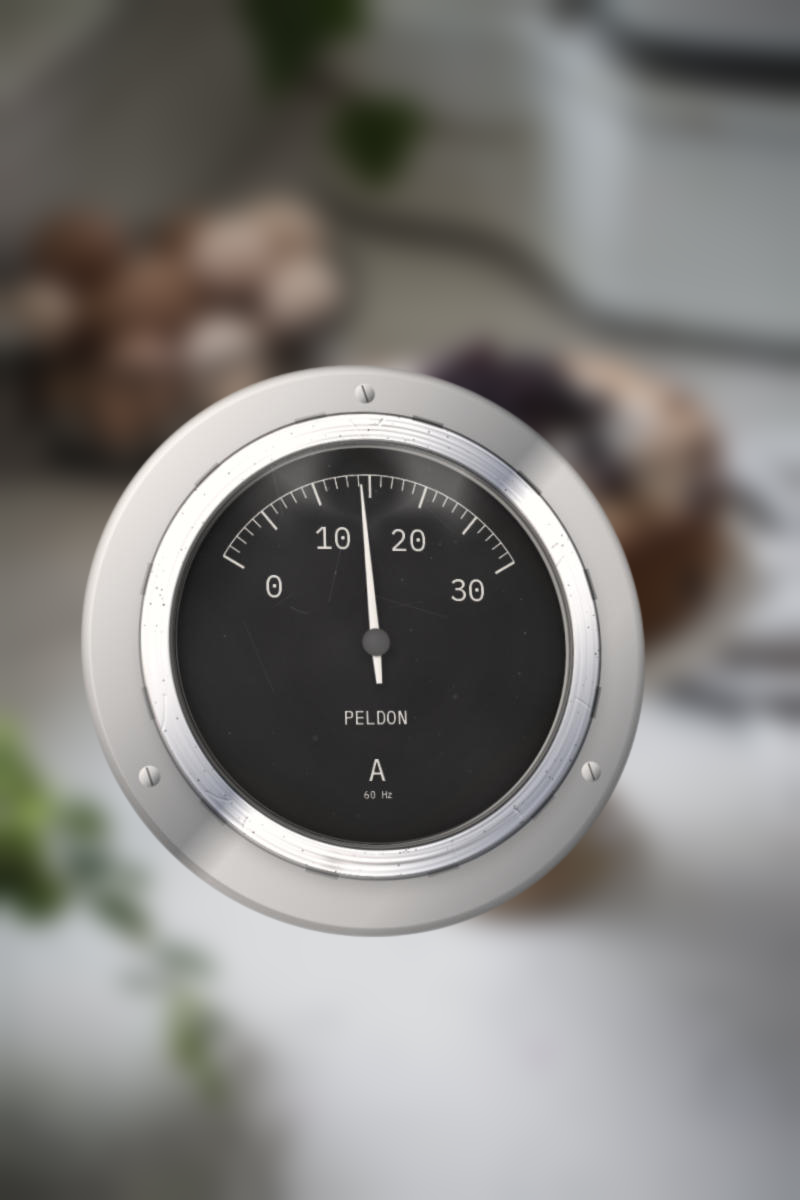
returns 14,A
